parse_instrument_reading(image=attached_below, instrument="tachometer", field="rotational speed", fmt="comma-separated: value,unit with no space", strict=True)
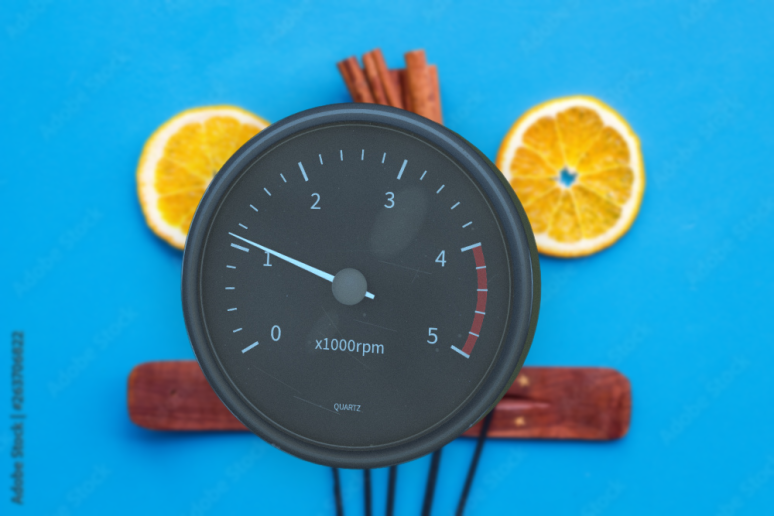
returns 1100,rpm
